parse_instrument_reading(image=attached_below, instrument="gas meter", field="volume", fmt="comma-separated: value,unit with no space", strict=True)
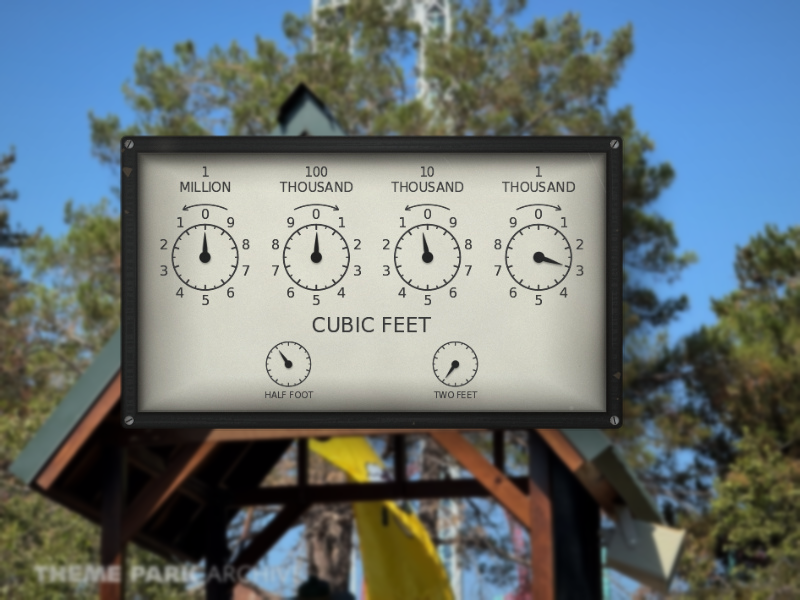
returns 300,ft³
